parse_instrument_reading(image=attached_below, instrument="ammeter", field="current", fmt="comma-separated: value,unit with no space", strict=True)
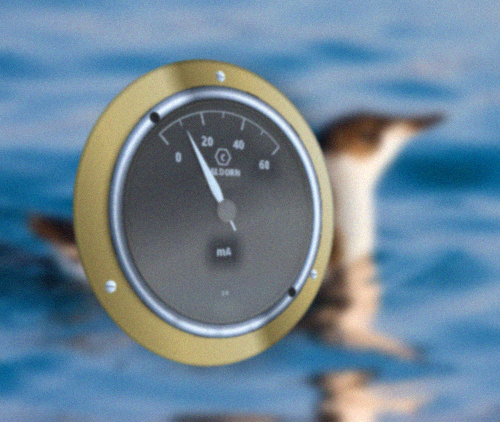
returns 10,mA
